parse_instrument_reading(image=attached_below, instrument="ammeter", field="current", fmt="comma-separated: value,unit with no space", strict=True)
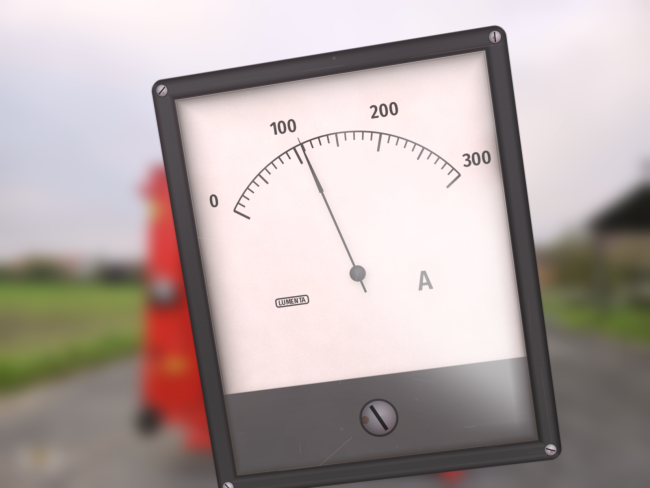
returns 110,A
